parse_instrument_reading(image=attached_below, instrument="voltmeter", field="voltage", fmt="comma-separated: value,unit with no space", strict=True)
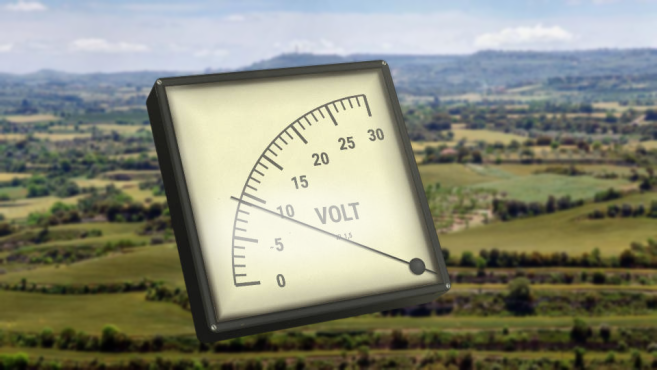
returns 9,V
